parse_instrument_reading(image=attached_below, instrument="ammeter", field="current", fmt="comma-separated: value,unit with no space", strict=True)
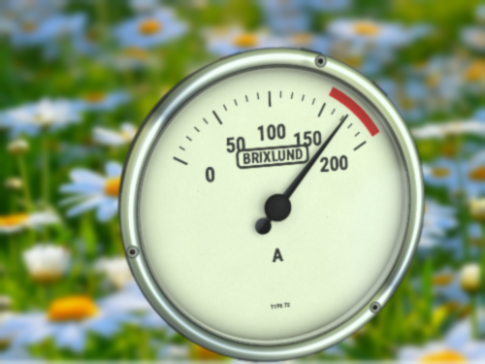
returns 170,A
